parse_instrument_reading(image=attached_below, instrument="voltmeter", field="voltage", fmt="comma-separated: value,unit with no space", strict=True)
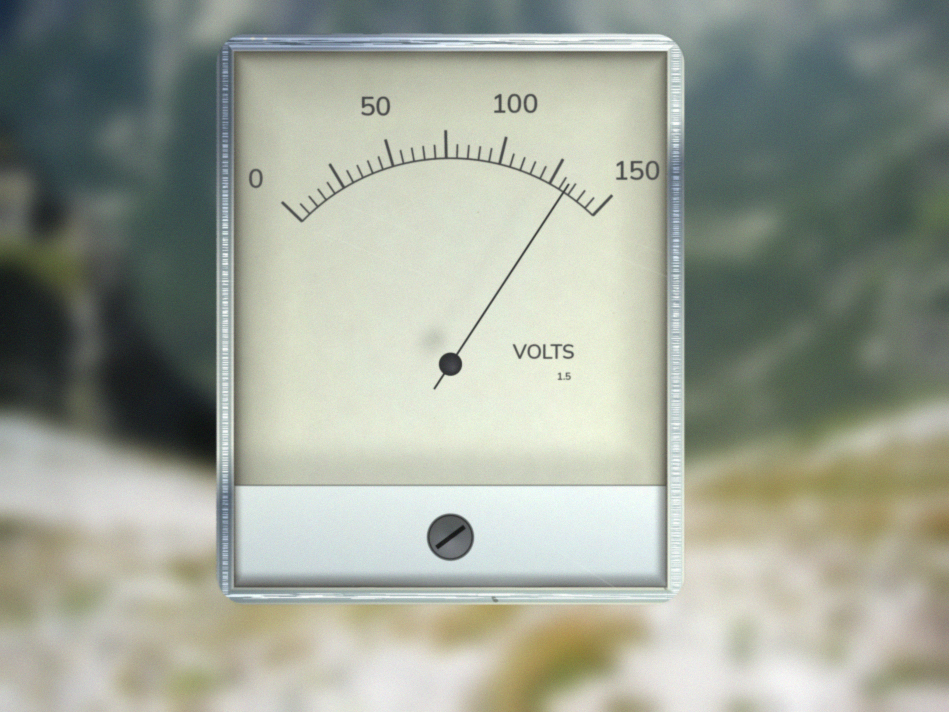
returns 132.5,V
